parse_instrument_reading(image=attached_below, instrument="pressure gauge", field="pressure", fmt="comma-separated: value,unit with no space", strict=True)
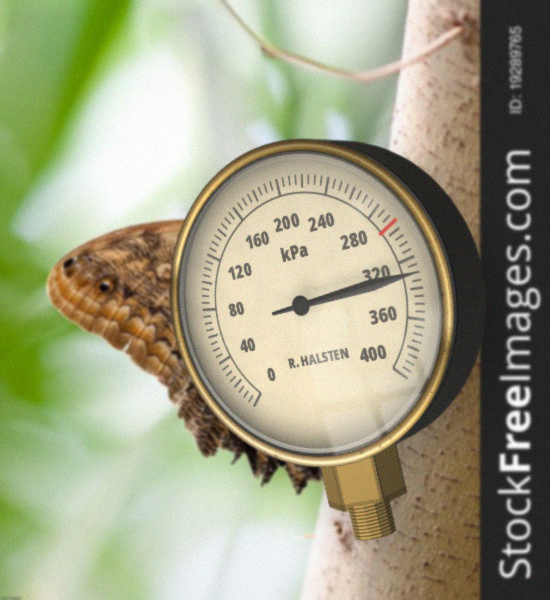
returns 330,kPa
